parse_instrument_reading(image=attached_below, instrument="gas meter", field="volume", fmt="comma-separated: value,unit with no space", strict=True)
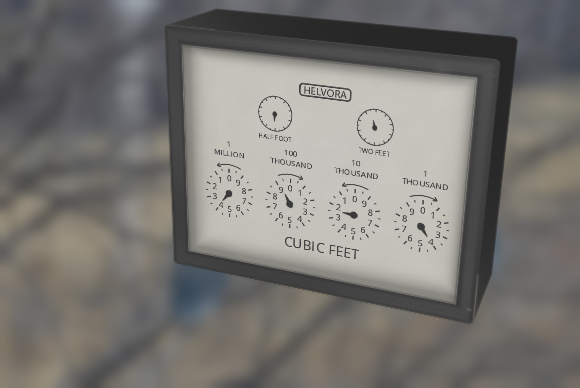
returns 392400,ft³
